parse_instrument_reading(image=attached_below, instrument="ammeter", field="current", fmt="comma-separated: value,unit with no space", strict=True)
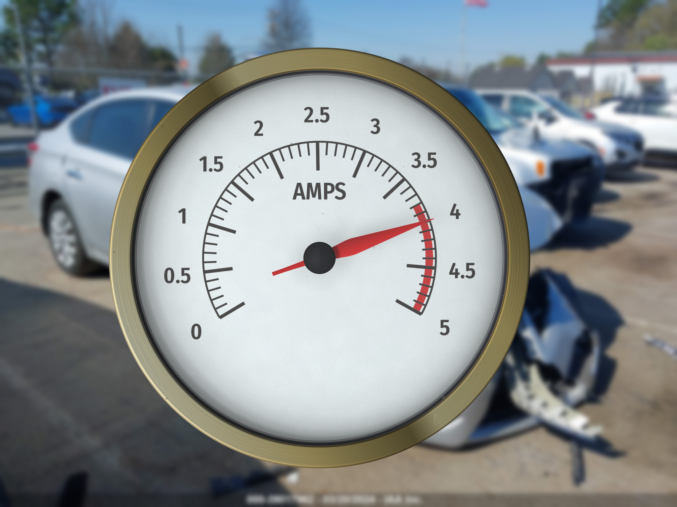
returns 4,A
